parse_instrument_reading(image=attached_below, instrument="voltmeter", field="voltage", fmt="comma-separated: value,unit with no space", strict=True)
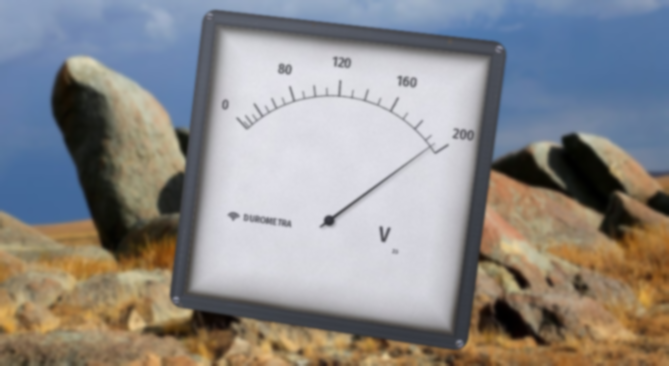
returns 195,V
